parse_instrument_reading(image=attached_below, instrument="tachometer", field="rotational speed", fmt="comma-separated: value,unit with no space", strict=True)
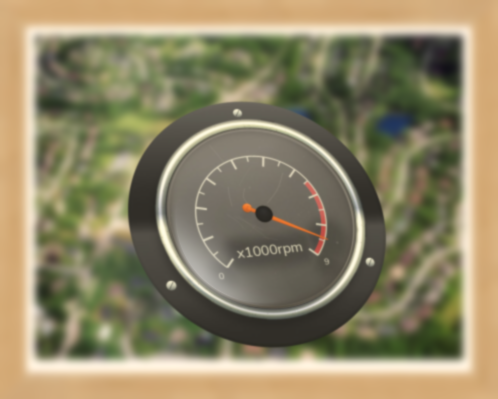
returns 8500,rpm
